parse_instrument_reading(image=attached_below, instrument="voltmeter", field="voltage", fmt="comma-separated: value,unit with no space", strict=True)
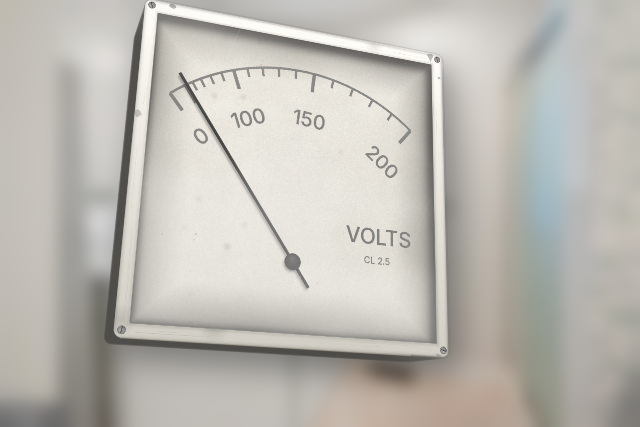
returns 50,V
